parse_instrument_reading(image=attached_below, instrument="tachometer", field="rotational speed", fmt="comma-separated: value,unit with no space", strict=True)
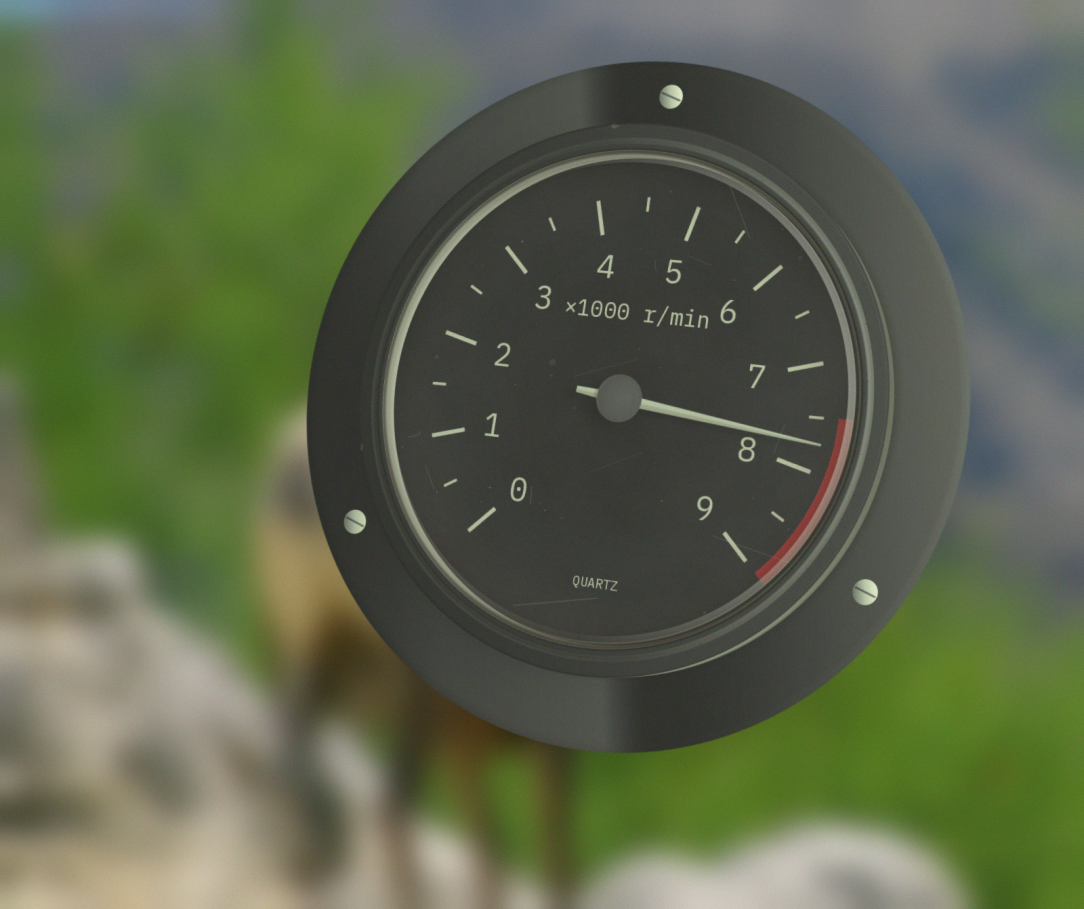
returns 7750,rpm
